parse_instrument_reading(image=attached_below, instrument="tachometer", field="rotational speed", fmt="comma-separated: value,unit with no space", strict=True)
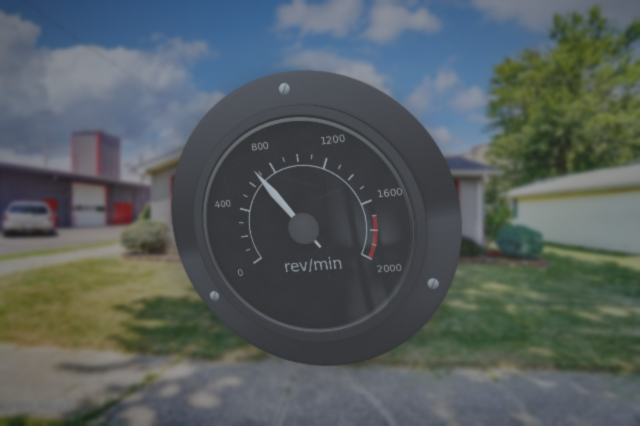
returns 700,rpm
